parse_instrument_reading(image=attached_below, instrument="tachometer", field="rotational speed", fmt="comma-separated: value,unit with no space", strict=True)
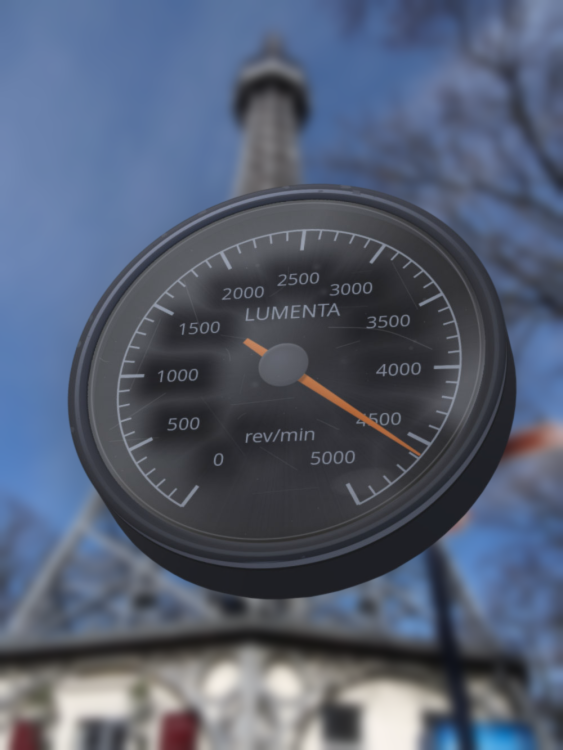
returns 4600,rpm
